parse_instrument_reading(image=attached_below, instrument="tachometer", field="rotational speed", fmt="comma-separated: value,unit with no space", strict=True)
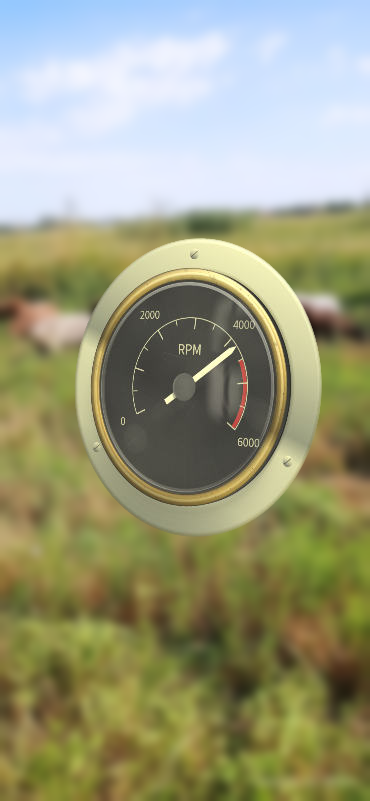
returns 4250,rpm
